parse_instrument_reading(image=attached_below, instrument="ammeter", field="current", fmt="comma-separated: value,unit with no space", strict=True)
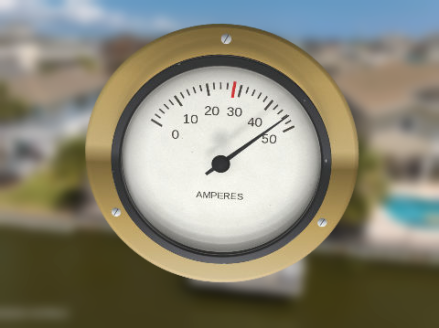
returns 46,A
